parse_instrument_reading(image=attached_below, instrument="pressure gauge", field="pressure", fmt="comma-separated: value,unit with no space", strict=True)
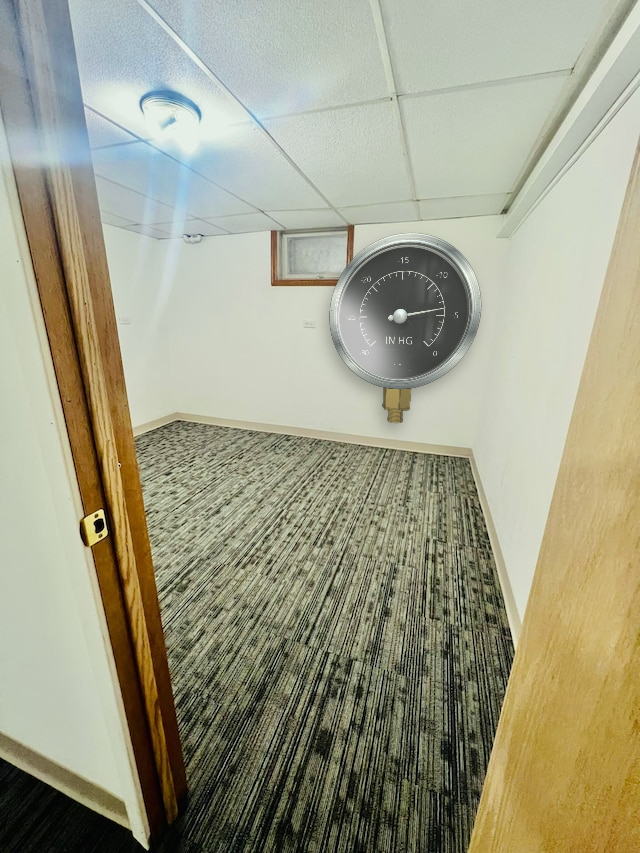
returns -6,inHg
